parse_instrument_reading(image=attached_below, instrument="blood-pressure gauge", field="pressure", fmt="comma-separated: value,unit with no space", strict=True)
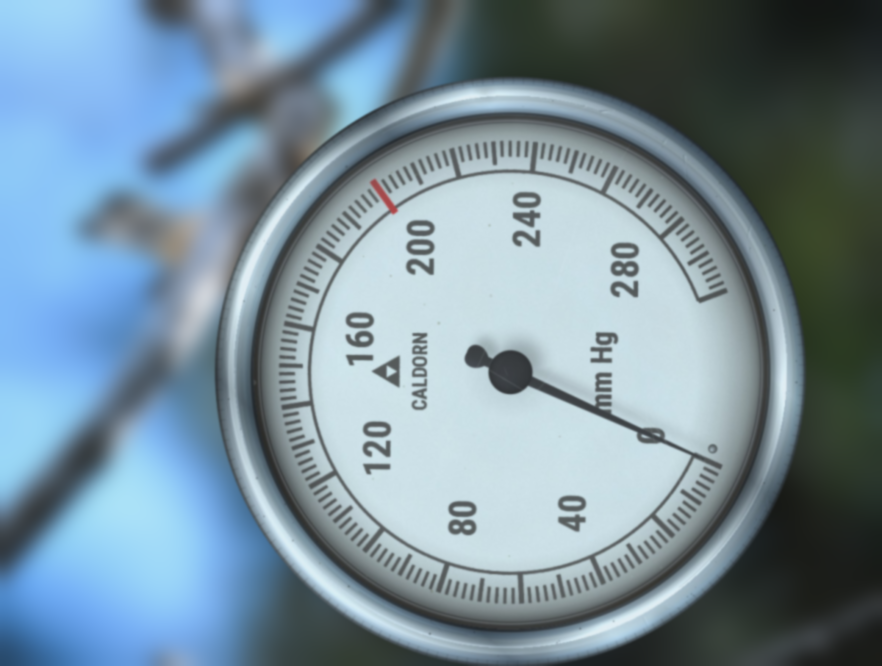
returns 0,mmHg
